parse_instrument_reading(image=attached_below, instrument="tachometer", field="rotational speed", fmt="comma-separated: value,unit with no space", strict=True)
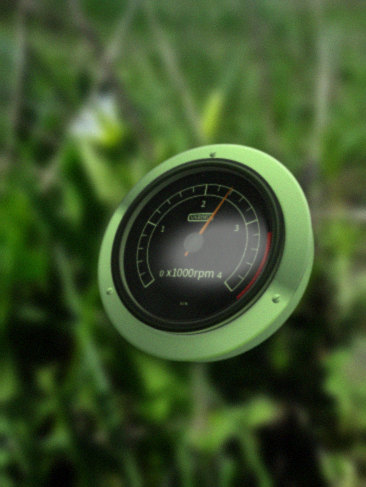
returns 2400,rpm
